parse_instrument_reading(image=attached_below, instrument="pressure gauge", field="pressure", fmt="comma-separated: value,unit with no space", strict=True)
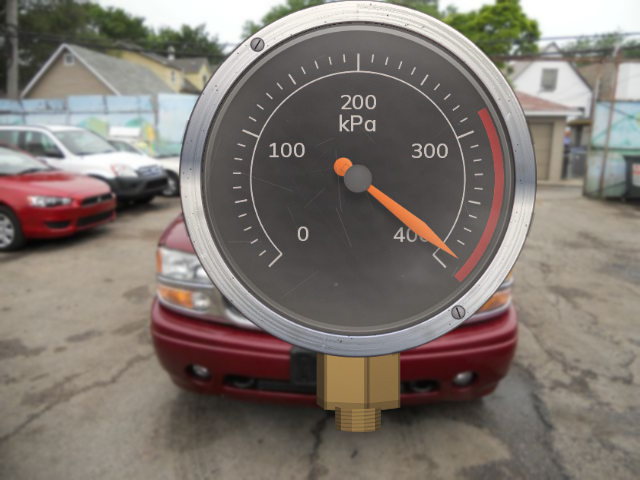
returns 390,kPa
